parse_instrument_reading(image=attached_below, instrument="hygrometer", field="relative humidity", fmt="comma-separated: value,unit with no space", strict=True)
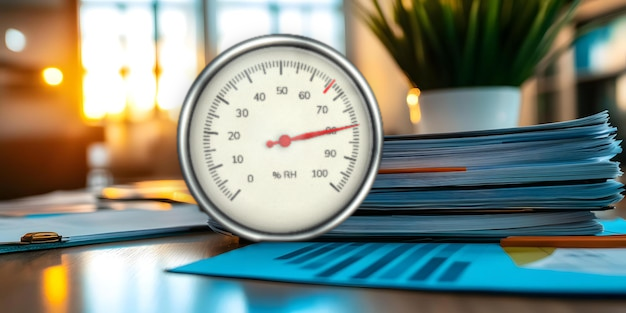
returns 80,%
